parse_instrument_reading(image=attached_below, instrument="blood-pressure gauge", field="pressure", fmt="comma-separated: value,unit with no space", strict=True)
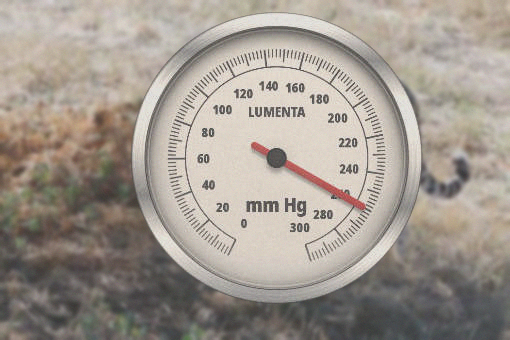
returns 260,mmHg
